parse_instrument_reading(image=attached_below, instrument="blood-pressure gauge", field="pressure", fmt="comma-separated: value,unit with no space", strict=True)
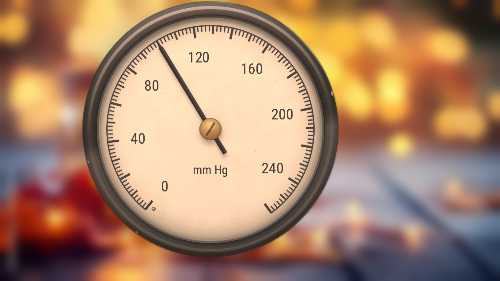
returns 100,mmHg
